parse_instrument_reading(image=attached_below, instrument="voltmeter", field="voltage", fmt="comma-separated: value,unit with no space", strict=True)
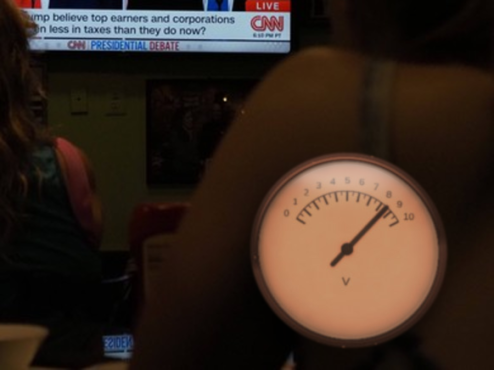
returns 8.5,V
